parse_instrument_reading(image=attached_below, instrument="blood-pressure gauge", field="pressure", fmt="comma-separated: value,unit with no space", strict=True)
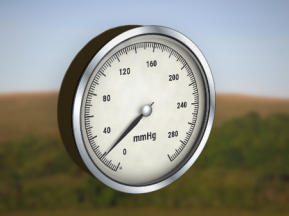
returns 20,mmHg
